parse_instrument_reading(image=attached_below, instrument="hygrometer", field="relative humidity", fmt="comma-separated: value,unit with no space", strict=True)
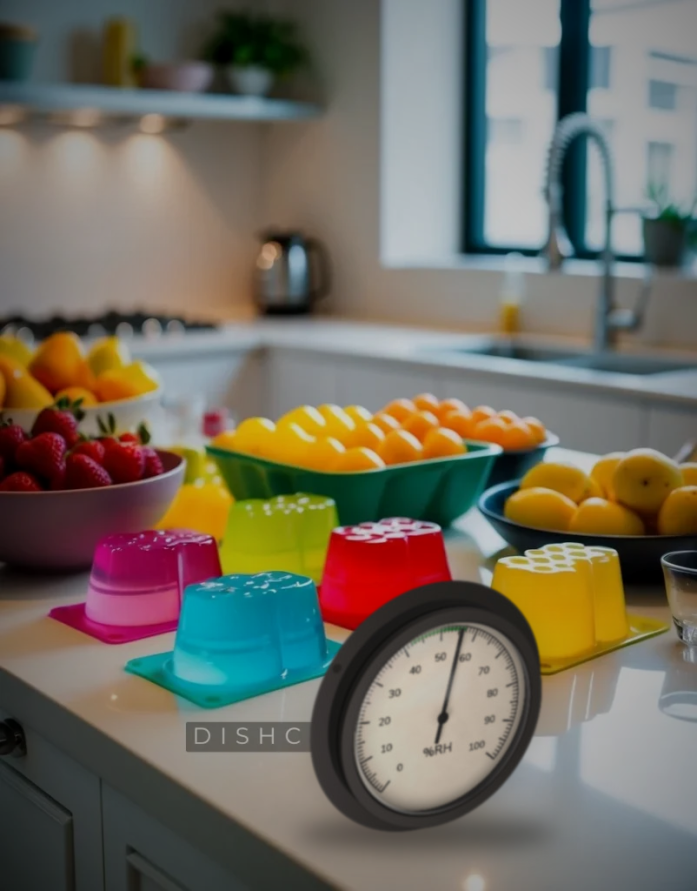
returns 55,%
